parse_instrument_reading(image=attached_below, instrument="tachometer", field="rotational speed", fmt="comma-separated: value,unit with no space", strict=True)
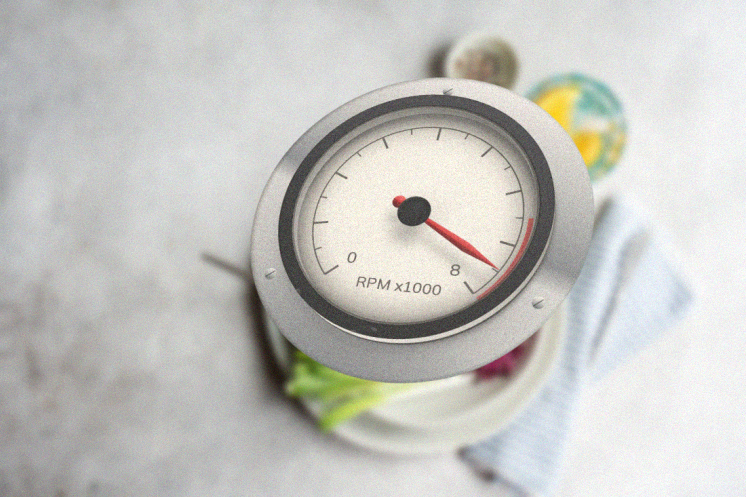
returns 7500,rpm
